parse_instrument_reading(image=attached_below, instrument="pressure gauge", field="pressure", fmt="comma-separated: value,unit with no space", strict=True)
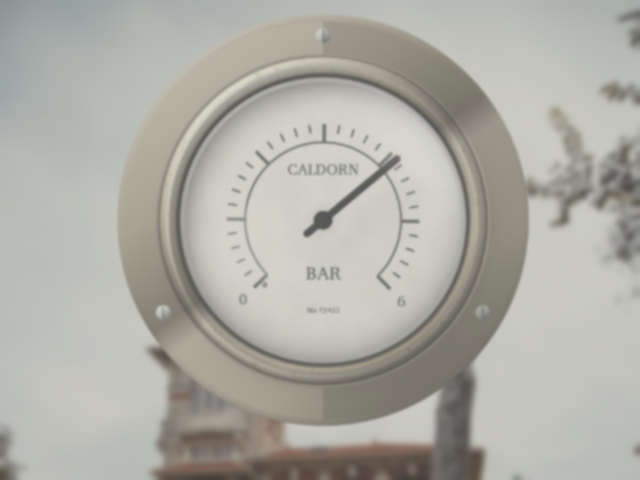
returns 4.1,bar
